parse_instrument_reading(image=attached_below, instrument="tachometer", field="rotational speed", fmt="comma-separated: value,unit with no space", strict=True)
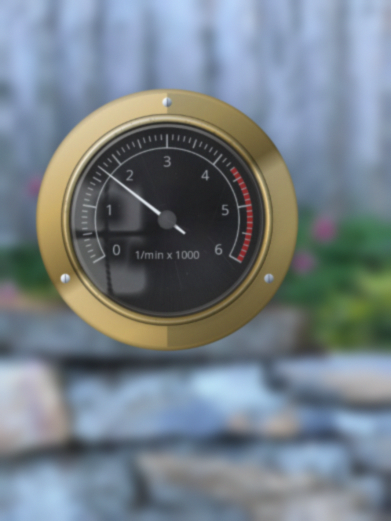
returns 1700,rpm
